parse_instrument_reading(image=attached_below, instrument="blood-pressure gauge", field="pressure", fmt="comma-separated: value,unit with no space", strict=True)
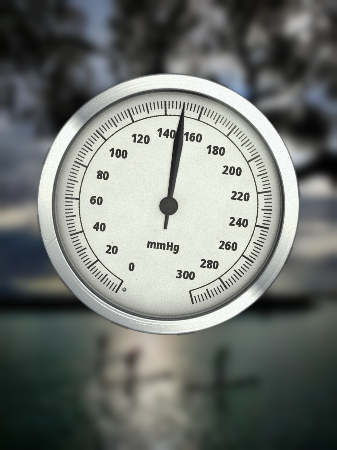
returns 150,mmHg
